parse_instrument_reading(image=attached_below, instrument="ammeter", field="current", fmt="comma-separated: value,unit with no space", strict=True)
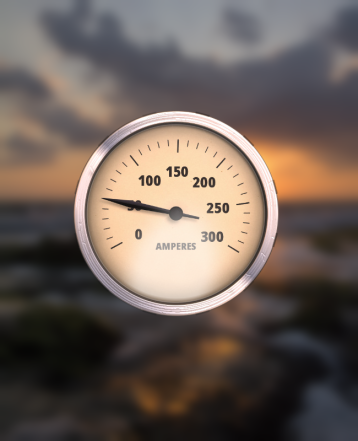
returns 50,A
